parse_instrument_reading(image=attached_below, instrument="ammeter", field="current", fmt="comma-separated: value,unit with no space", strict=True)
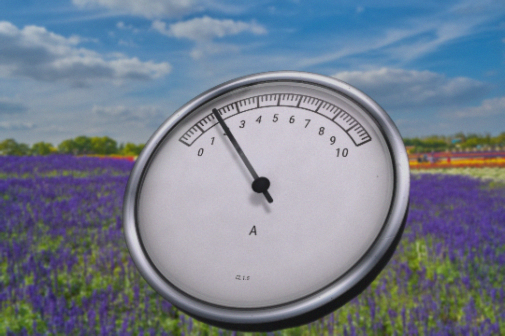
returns 2,A
